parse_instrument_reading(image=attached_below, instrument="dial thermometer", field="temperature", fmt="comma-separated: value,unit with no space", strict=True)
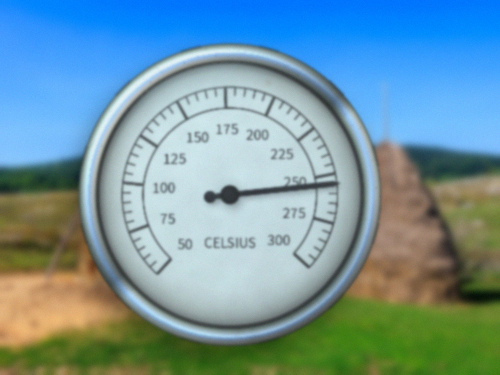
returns 255,°C
